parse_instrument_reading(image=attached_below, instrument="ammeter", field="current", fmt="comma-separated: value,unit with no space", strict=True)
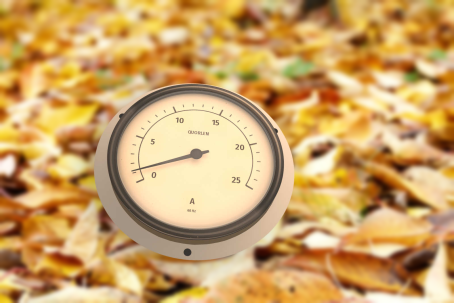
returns 1,A
